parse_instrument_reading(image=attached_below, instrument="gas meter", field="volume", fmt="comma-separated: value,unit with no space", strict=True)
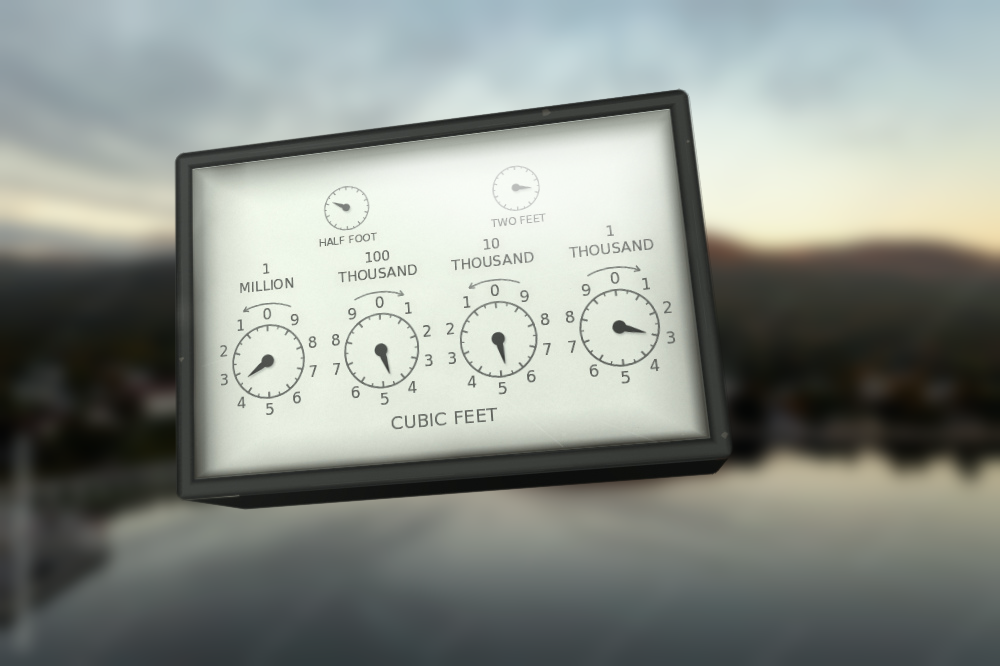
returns 345300,ft³
